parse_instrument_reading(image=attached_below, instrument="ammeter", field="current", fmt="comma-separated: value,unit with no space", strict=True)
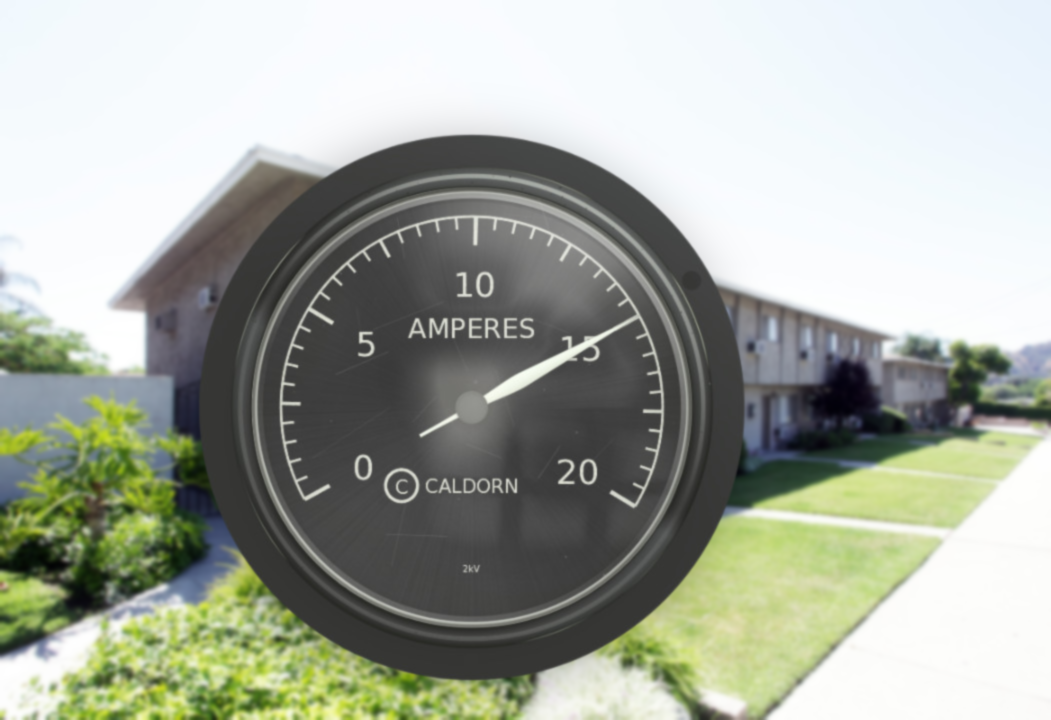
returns 15,A
